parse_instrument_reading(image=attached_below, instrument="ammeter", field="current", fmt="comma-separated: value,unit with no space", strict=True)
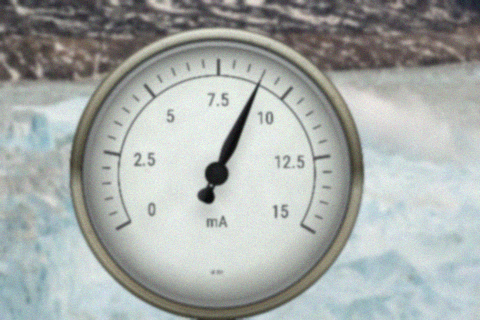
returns 9,mA
